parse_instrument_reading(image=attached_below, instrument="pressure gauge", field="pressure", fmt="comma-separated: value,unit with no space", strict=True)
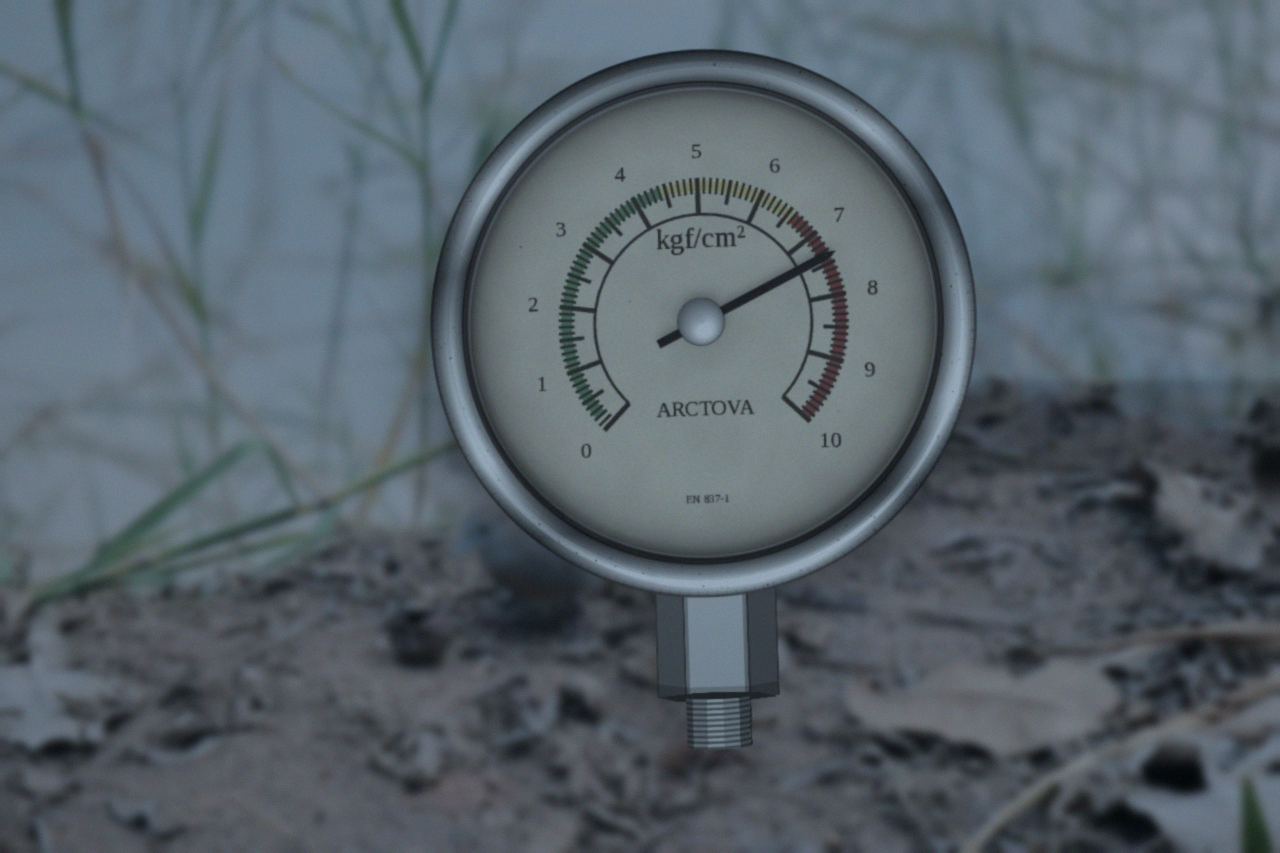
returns 7.4,kg/cm²
